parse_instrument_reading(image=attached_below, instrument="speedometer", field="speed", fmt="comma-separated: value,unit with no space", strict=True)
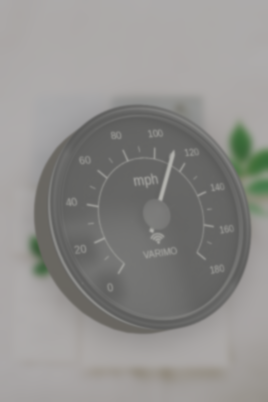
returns 110,mph
